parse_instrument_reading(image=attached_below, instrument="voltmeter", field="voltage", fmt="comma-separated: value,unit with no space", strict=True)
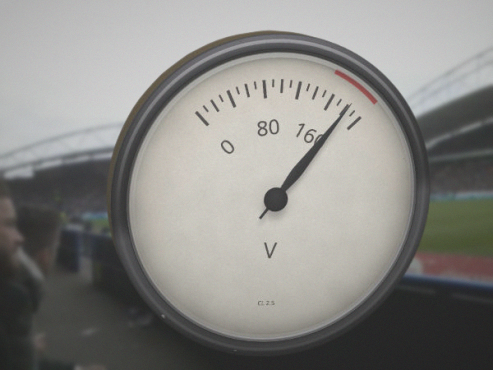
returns 180,V
